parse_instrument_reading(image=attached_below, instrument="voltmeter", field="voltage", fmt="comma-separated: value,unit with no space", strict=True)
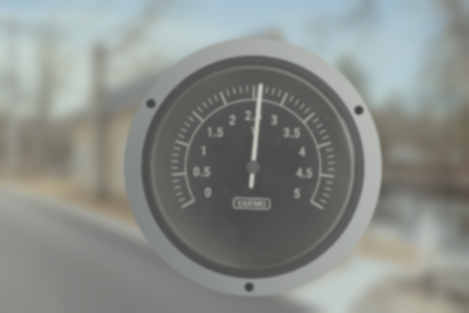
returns 2.6,V
